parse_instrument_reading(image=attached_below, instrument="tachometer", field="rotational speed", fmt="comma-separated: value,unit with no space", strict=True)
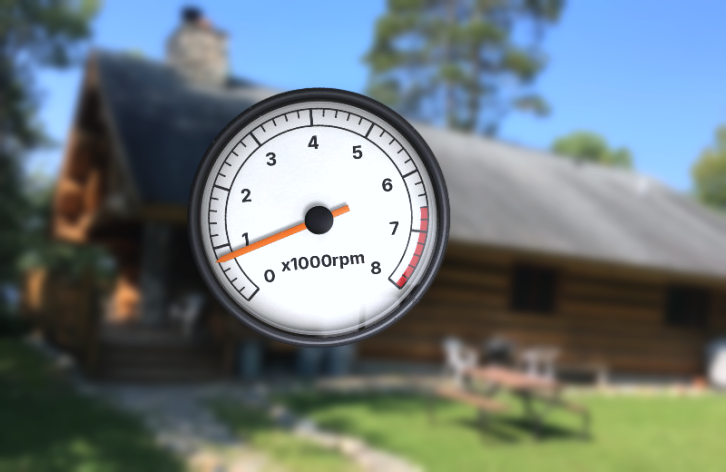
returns 800,rpm
